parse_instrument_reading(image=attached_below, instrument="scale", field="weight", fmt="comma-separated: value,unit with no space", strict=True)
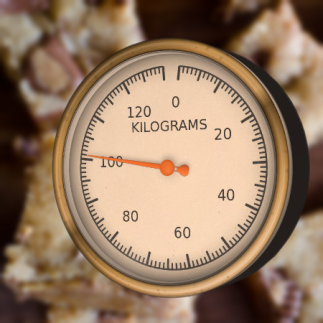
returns 101,kg
